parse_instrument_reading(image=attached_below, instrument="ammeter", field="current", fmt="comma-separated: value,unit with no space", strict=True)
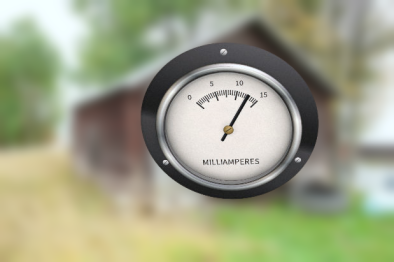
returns 12.5,mA
